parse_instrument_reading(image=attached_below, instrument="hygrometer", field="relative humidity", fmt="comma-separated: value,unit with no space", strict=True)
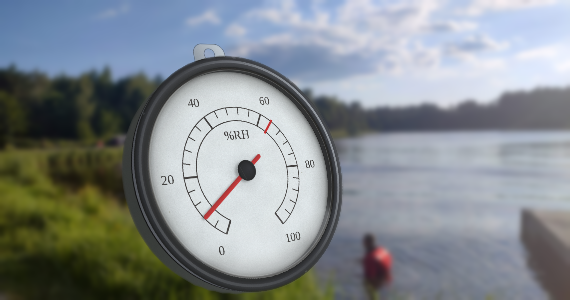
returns 8,%
